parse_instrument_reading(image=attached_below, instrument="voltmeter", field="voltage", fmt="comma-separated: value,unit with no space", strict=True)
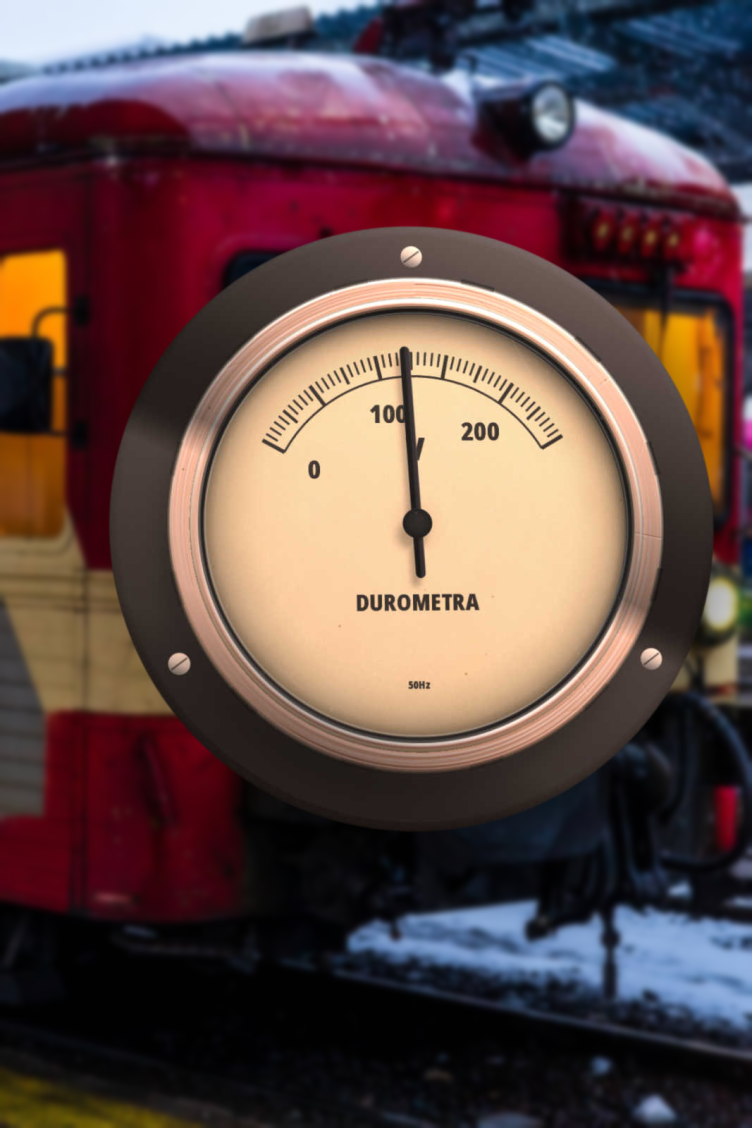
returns 120,V
